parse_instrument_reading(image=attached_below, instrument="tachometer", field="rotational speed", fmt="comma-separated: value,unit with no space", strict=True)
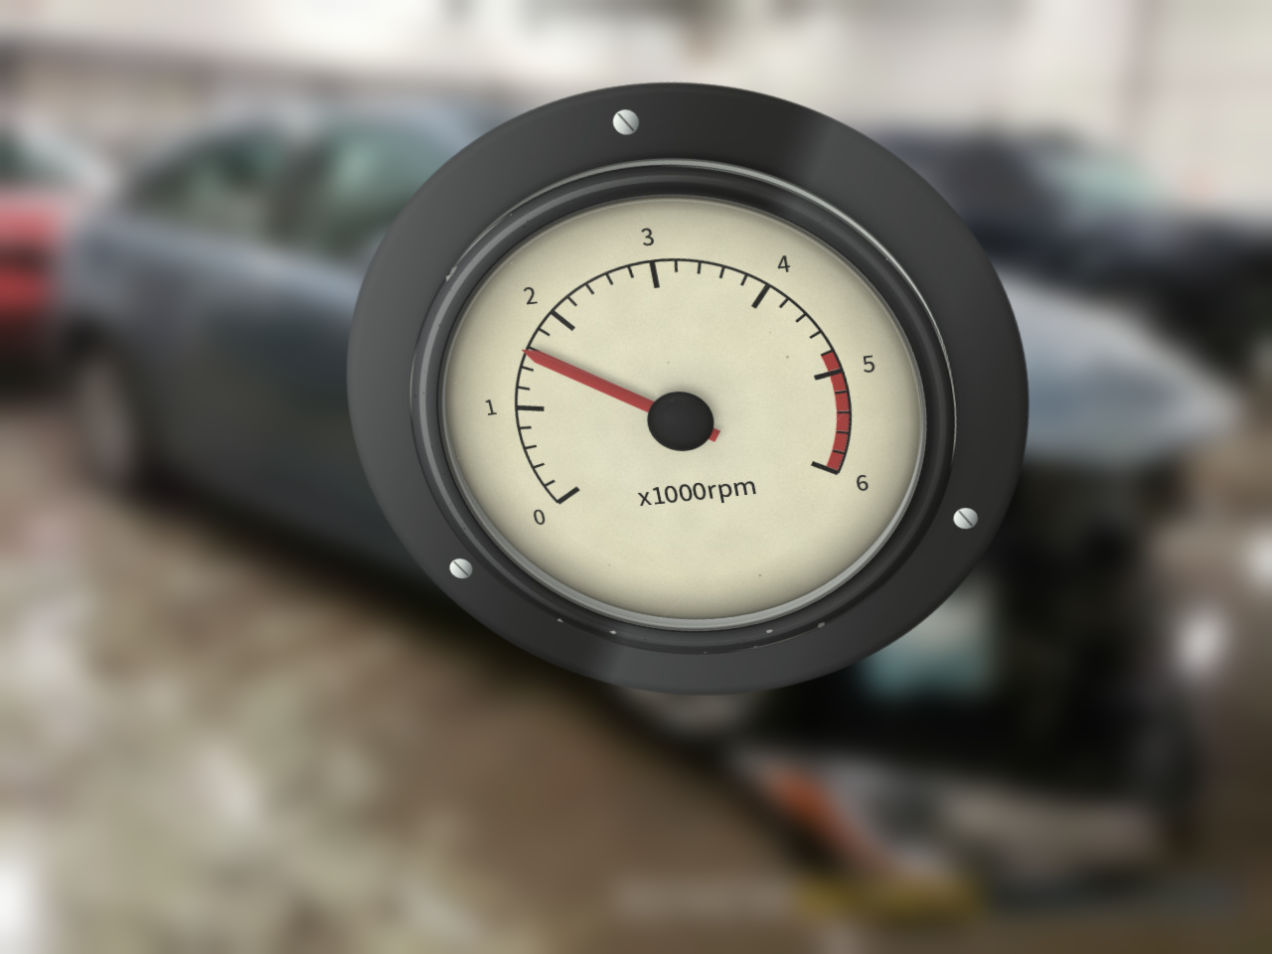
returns 1600,rpm
